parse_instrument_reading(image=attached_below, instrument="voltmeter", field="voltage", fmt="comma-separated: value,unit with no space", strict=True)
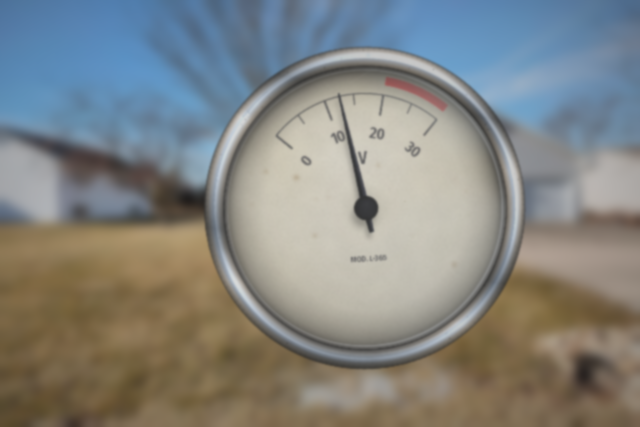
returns 12.5,V
